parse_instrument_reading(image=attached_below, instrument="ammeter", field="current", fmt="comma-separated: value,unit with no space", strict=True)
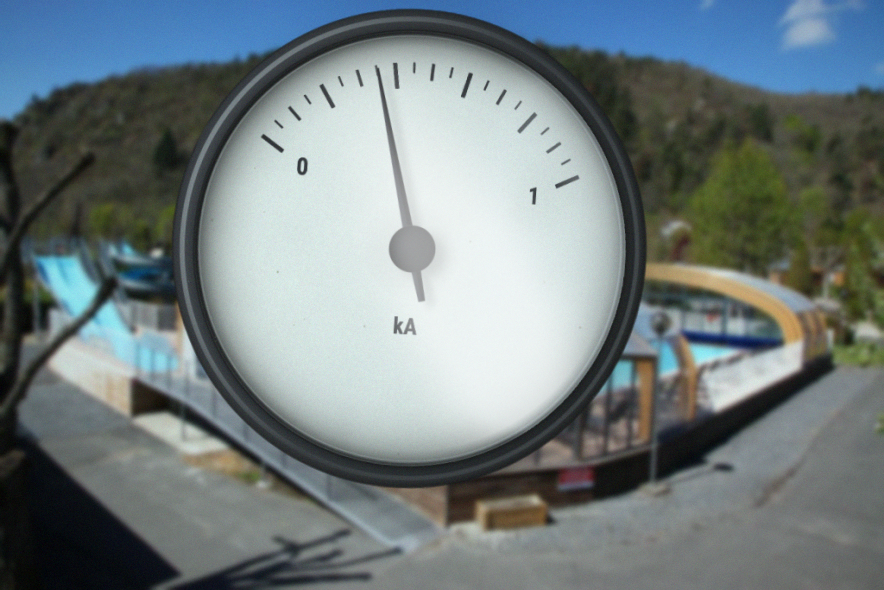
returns 0.35,kA
